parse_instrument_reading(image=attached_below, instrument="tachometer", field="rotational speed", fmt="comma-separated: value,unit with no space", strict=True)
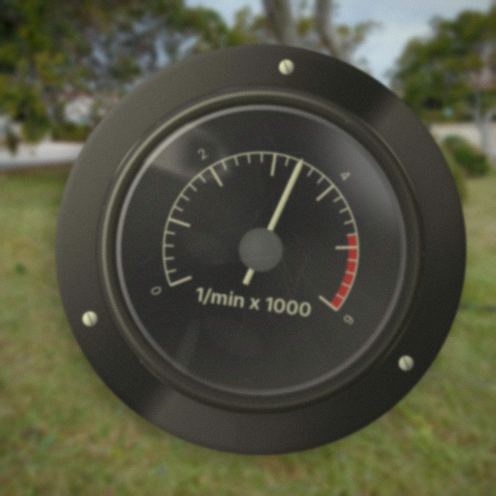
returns 3400,rpm
